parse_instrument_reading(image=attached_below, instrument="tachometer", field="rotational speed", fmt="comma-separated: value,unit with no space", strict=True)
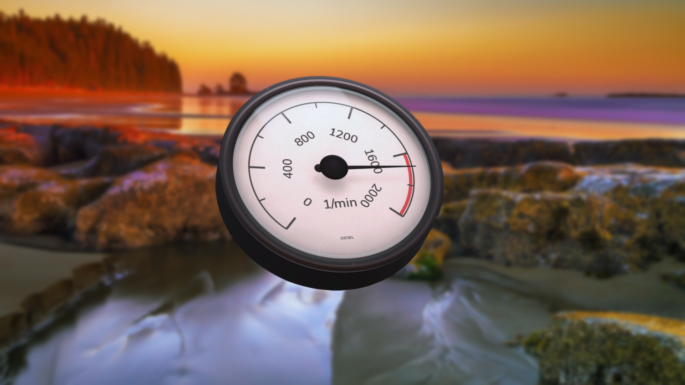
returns 1700,rpm
